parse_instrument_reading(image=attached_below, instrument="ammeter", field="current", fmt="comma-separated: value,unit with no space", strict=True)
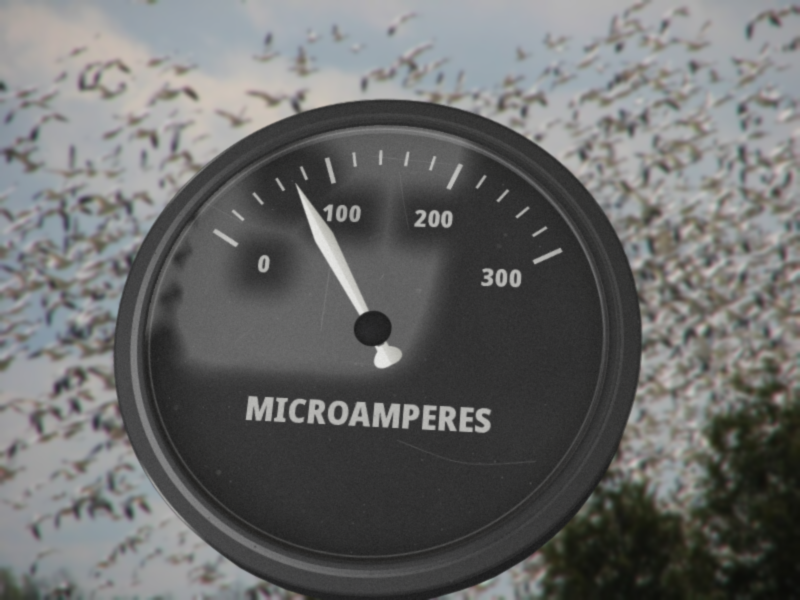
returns 70,µA
